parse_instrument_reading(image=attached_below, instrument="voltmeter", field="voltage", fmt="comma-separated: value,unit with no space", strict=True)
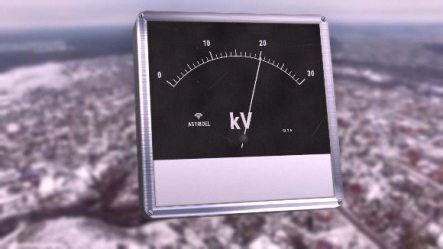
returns 20,kV
